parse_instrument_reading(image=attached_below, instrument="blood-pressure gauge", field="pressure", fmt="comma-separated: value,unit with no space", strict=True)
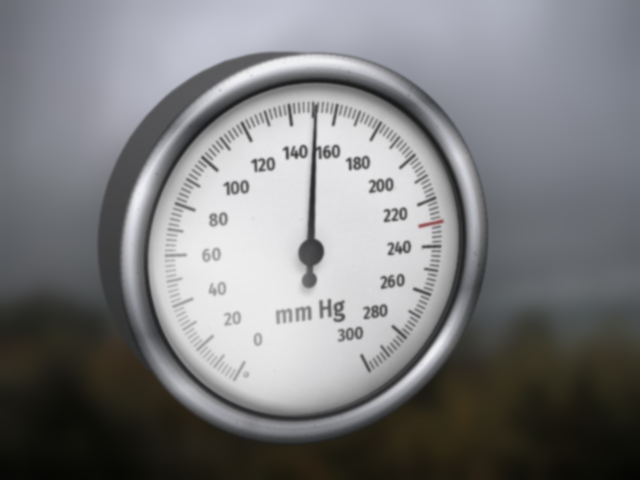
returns 150,mmHg
